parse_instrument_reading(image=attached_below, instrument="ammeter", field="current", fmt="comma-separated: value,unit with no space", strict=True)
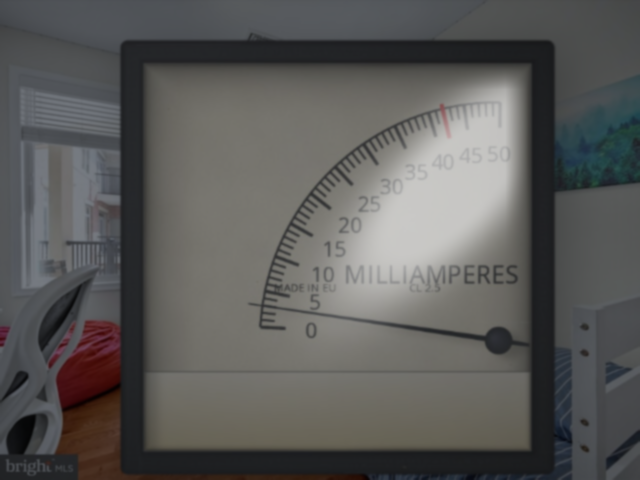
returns 3,mA
